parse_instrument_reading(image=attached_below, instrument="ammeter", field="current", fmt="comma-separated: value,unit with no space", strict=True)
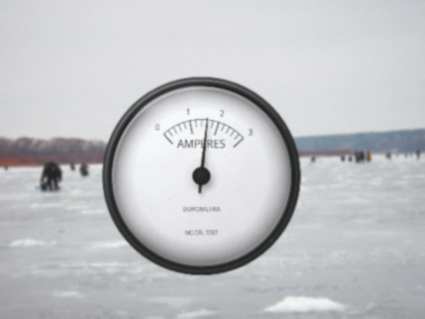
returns 1.6,A
